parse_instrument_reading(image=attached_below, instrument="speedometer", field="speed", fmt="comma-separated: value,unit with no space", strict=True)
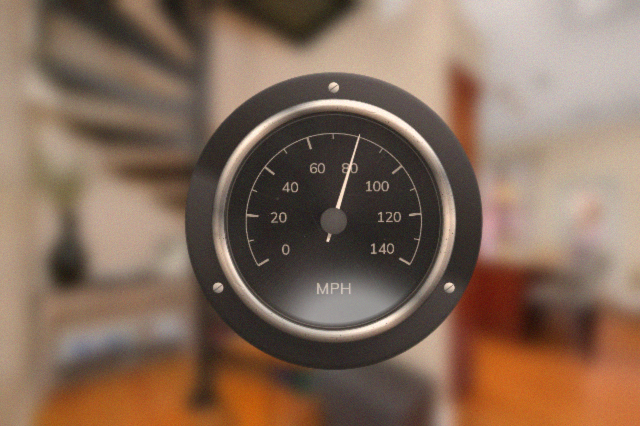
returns 80,mph
